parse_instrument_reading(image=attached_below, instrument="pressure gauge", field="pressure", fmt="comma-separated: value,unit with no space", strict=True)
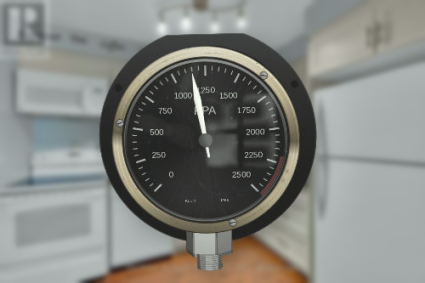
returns 1150,kPa
